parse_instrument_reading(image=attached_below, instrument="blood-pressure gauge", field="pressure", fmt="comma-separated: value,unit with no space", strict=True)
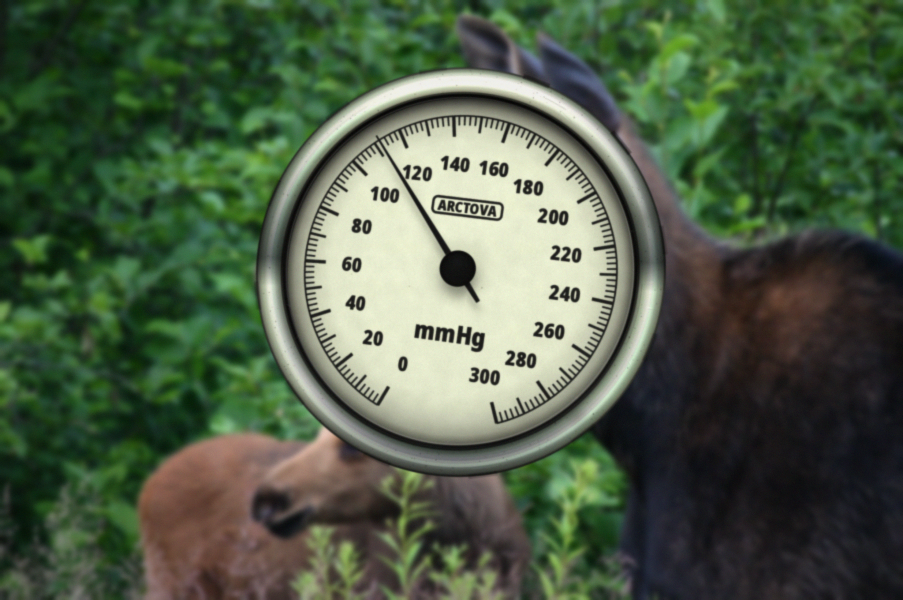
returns 112,mmHg
